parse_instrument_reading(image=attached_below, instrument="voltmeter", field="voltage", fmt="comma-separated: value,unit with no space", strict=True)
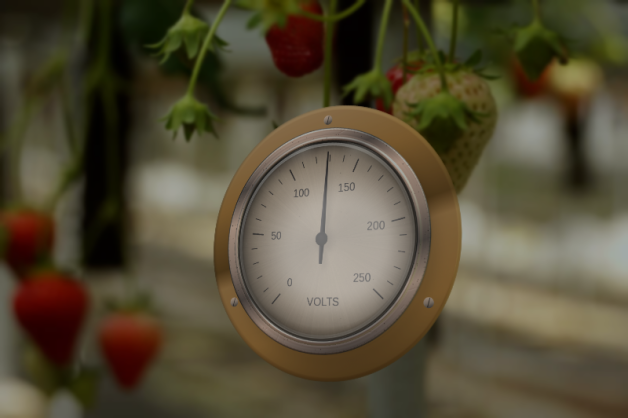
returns 130,V
